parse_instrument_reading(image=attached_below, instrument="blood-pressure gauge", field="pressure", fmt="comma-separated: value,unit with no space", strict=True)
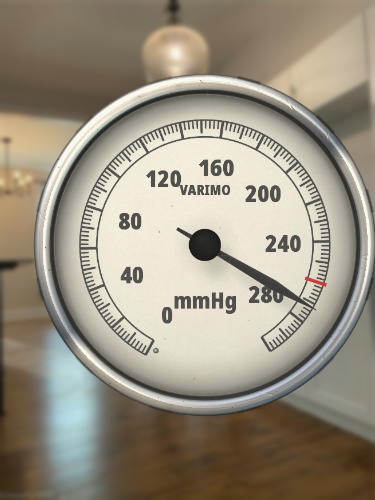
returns 272,mmHg
